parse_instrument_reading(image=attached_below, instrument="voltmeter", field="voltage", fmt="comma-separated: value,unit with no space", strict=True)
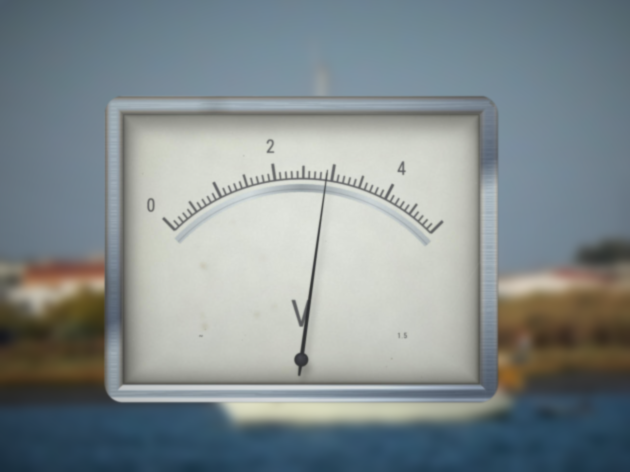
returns 2.9,V
